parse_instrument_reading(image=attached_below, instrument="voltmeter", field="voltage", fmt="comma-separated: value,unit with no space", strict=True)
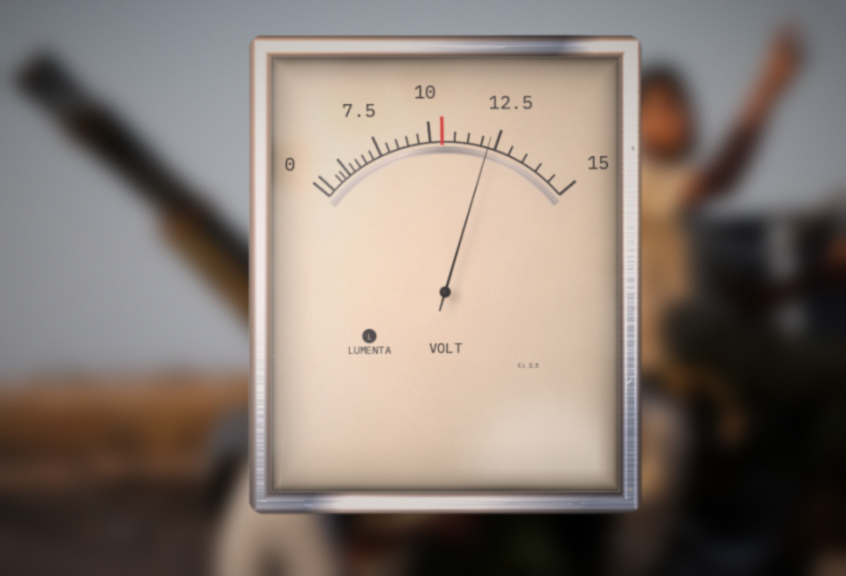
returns 12.25,V
